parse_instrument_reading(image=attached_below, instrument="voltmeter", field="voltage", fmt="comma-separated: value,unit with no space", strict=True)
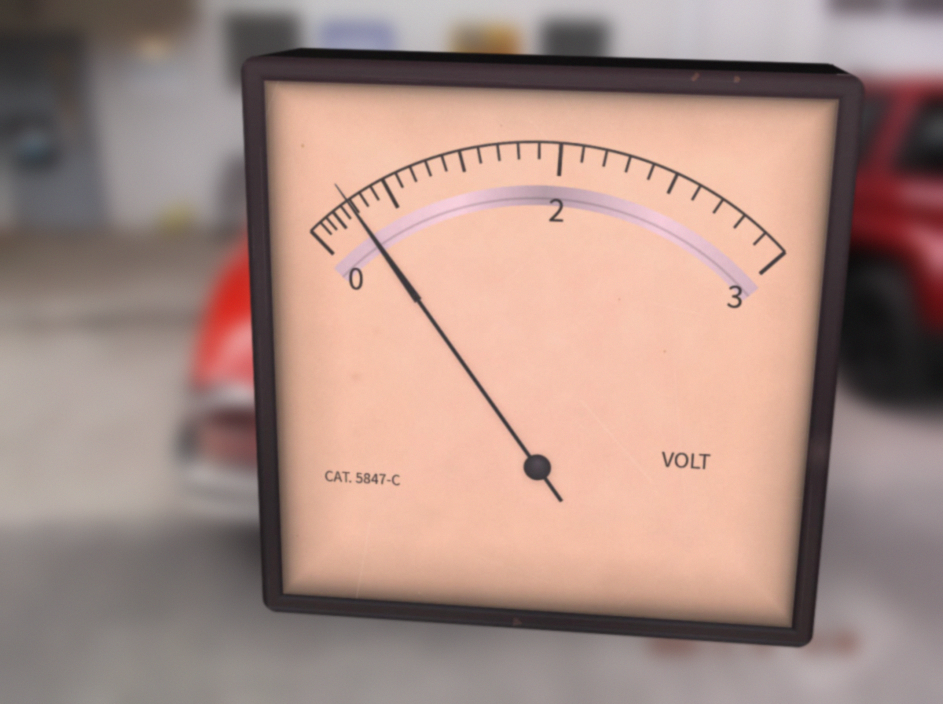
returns 0.7,V
